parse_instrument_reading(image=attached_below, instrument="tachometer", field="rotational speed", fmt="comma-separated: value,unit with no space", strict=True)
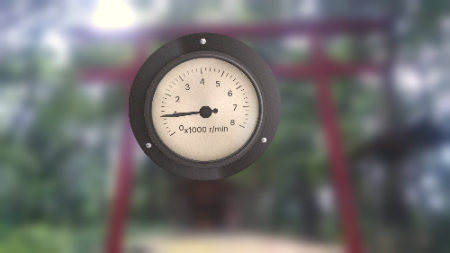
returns 1000,rpm
